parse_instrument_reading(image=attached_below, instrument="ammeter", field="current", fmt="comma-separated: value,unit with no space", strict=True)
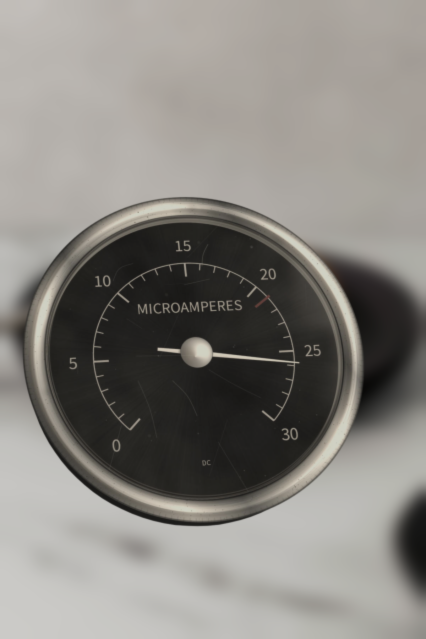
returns 26,µA
